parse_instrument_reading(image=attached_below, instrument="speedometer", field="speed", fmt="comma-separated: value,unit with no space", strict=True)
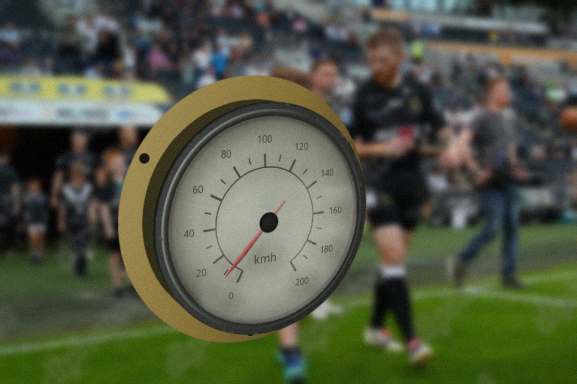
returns 10,km/h
